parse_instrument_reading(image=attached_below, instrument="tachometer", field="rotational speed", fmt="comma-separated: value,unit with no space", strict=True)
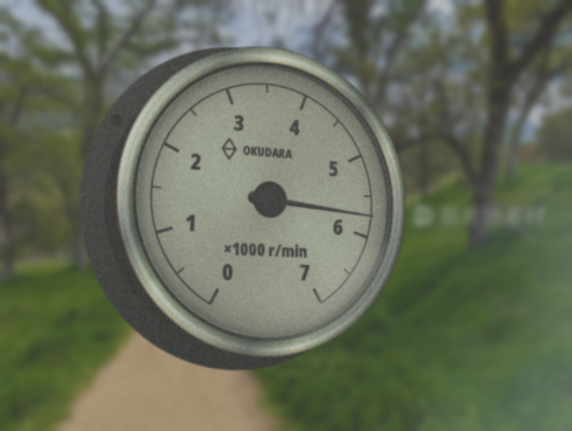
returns 5750,rpm
